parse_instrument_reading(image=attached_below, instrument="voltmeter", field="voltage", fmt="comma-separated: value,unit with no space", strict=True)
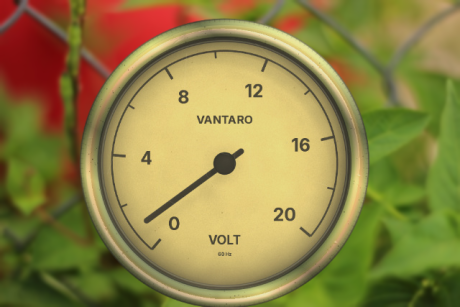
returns 1,V
